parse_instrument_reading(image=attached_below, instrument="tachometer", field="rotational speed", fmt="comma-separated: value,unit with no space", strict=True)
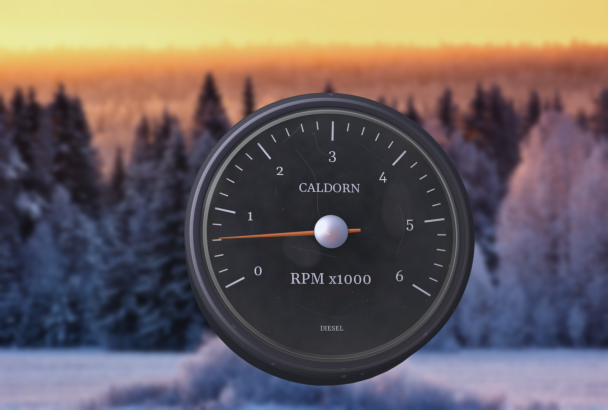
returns 600,rpm
